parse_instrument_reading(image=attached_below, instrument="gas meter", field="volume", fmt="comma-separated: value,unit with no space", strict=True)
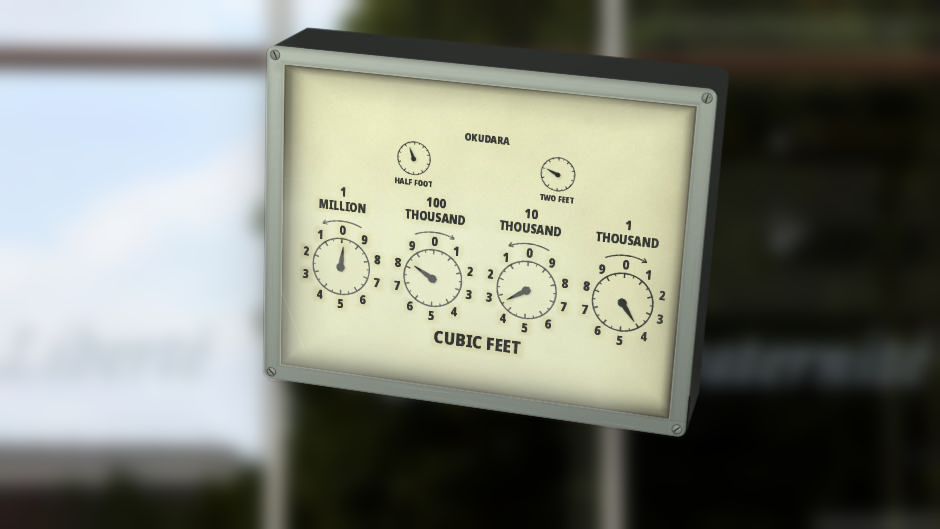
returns 983400,ft³
